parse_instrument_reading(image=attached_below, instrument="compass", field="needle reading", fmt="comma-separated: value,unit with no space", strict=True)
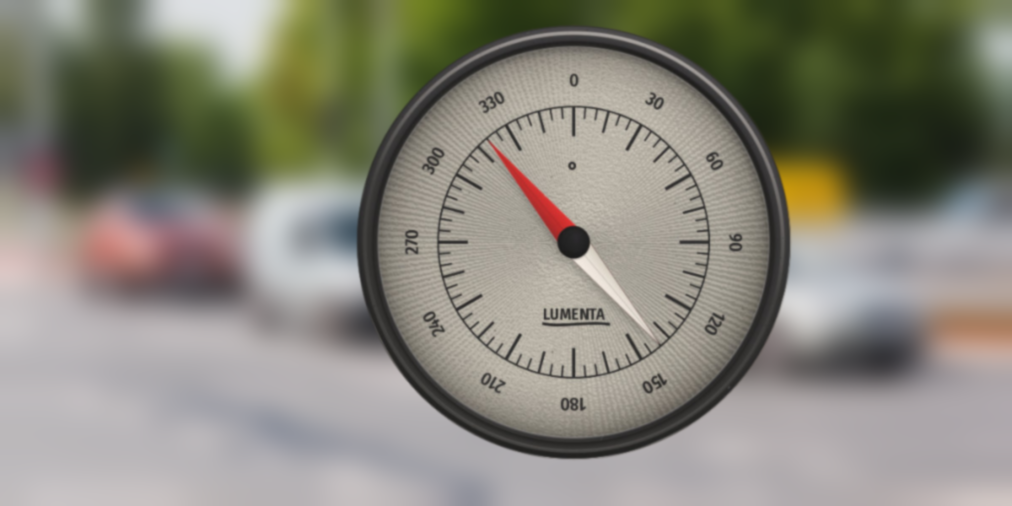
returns 320,°
